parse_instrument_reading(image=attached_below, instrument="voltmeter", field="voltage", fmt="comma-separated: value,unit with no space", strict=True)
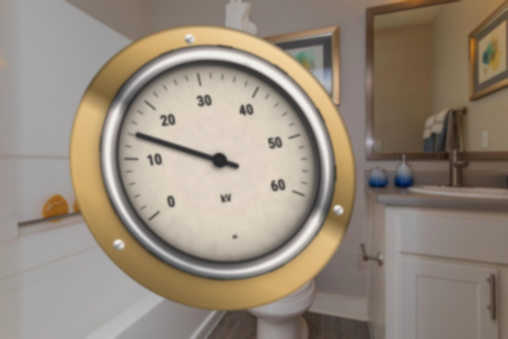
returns 14,kV
